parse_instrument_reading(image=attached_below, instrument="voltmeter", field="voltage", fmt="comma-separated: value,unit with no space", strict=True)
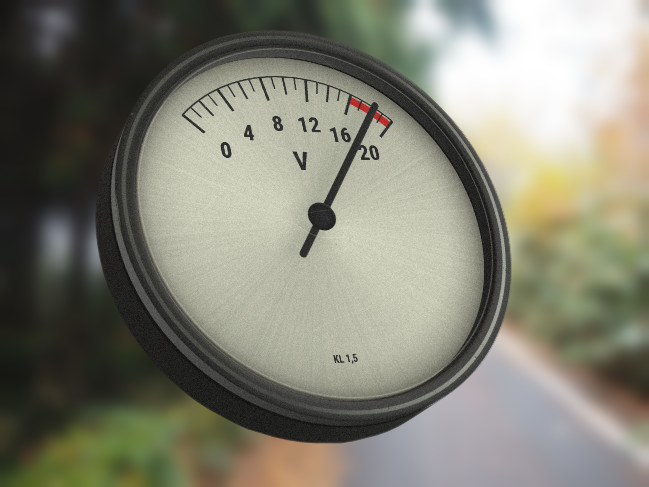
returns 18,V
